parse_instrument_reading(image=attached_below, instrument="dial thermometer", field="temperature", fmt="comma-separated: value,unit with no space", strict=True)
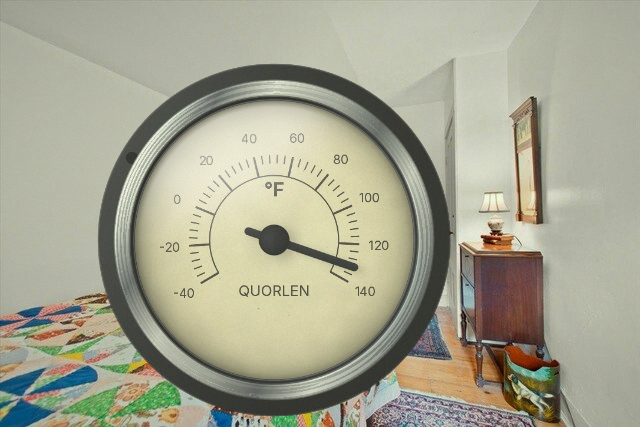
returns 132,°F
